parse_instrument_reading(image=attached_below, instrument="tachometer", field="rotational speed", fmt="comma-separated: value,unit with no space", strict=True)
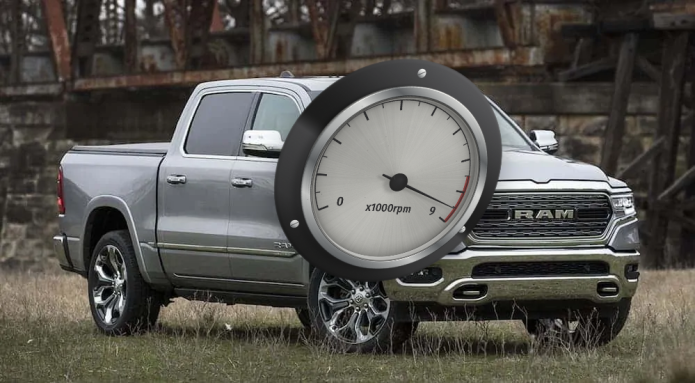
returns 8500,rpm
